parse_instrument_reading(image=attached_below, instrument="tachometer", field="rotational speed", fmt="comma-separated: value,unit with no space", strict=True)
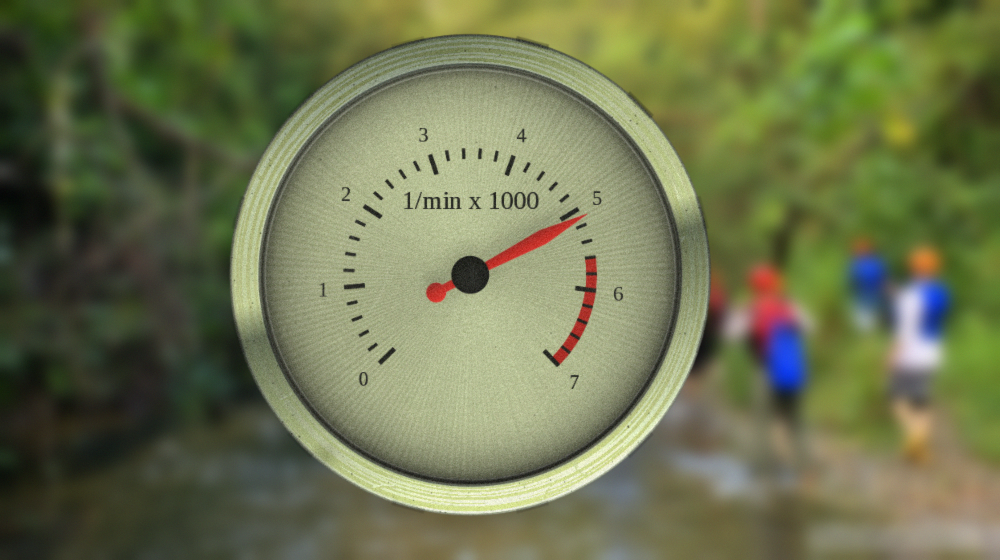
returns 5100,rpm
